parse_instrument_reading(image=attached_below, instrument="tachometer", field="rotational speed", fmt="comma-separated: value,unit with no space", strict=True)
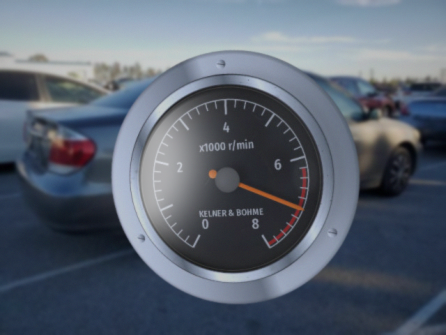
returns 7000,rpm
